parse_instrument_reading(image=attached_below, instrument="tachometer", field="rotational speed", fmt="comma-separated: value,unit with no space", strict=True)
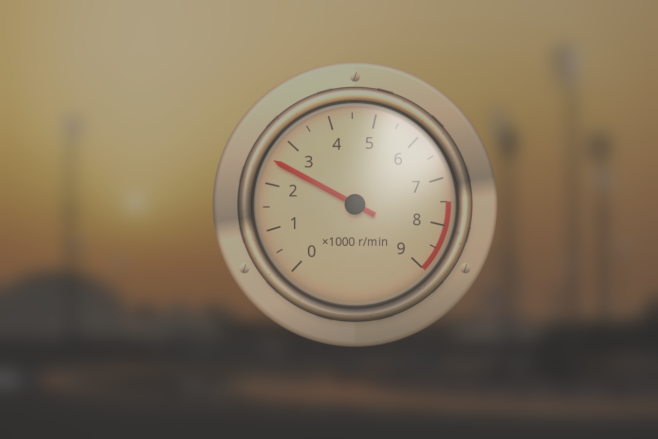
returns 2500,rpm
